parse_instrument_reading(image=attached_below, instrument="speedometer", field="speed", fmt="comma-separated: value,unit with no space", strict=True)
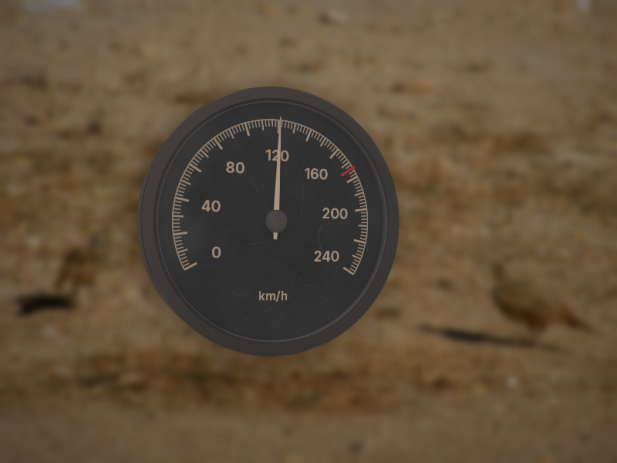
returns 120,km/h
